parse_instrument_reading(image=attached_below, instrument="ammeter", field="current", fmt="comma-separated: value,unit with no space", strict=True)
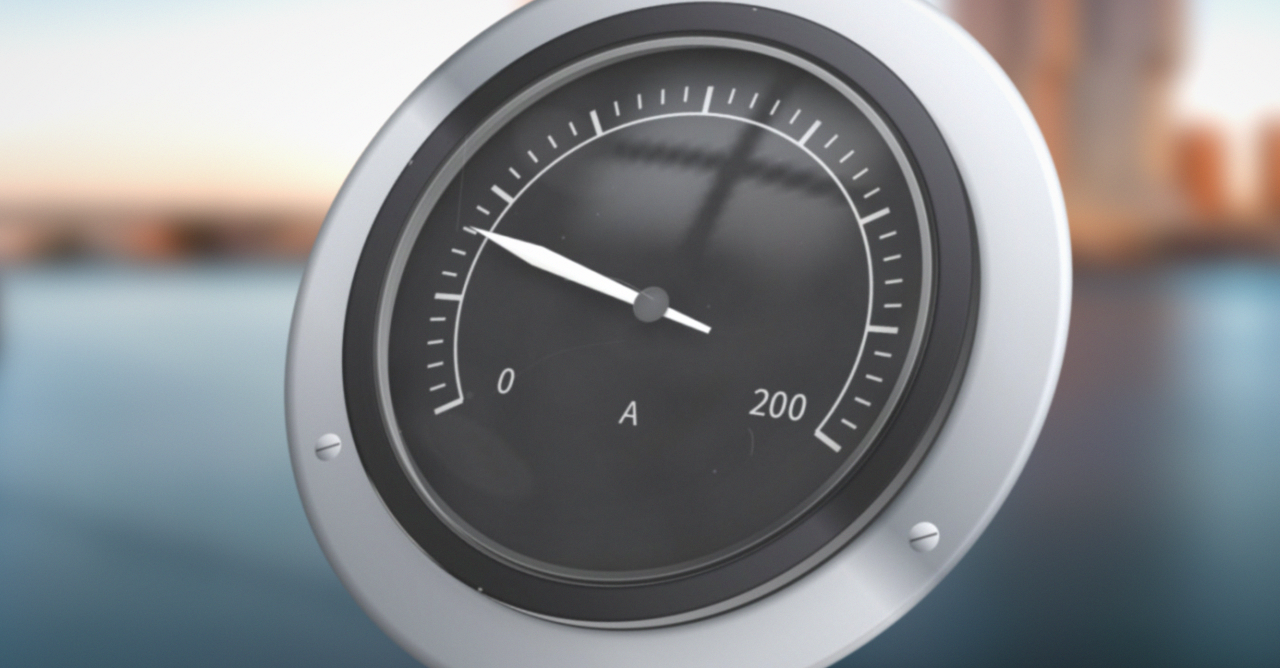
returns 40,A
